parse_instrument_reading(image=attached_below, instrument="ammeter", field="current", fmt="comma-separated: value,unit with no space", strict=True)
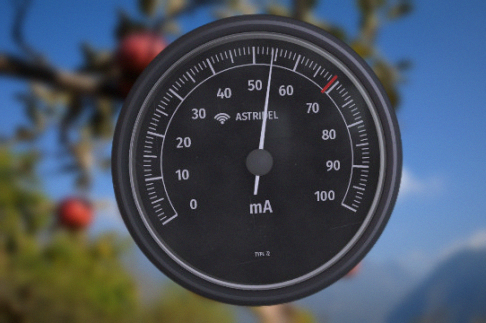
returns 54,mA
